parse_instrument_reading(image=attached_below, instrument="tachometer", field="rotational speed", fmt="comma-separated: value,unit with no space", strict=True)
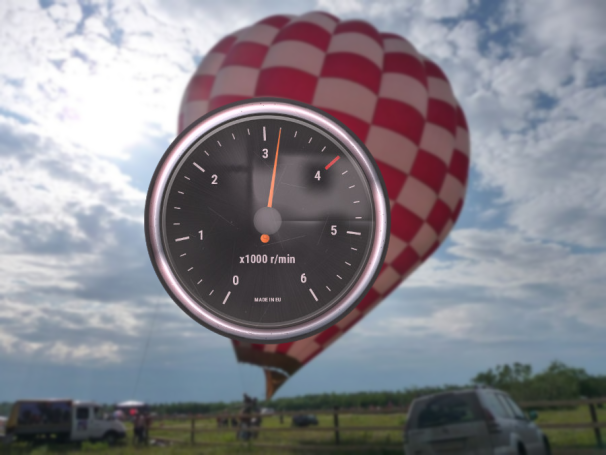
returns 3200,rpm
